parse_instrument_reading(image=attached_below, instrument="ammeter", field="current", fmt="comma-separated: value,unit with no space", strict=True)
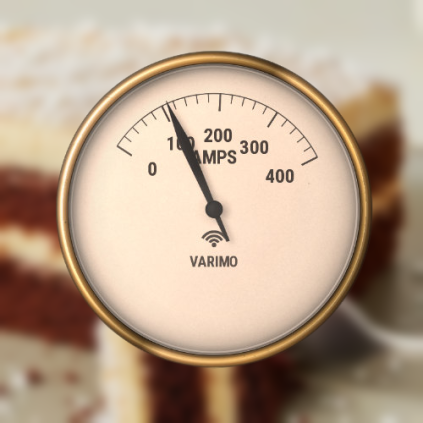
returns 110,A
